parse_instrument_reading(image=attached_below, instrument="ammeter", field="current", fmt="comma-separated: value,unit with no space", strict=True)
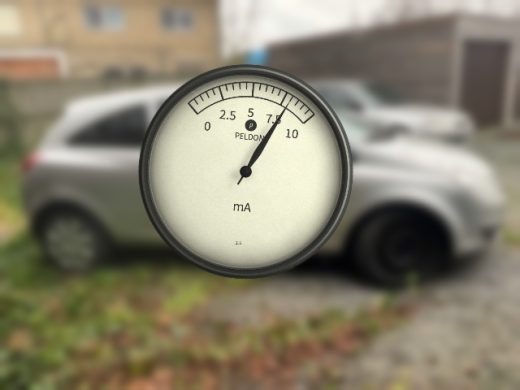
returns 8,mA
